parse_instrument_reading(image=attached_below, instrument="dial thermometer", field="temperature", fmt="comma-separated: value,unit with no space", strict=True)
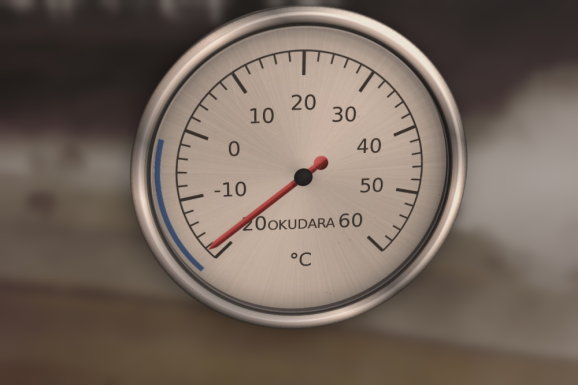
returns -18,°C
